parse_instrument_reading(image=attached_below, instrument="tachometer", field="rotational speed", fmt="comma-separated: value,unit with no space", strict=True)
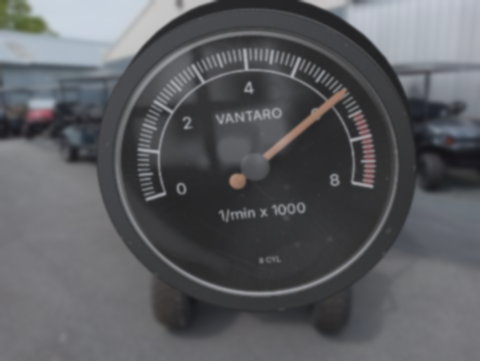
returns 6000,rpm
